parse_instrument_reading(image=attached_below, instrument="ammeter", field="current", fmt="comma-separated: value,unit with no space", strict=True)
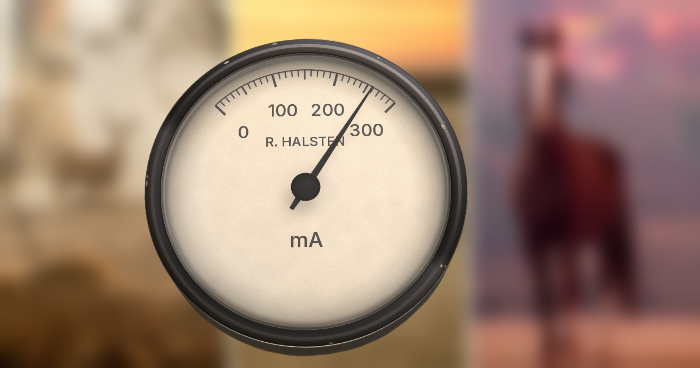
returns 260,mA
